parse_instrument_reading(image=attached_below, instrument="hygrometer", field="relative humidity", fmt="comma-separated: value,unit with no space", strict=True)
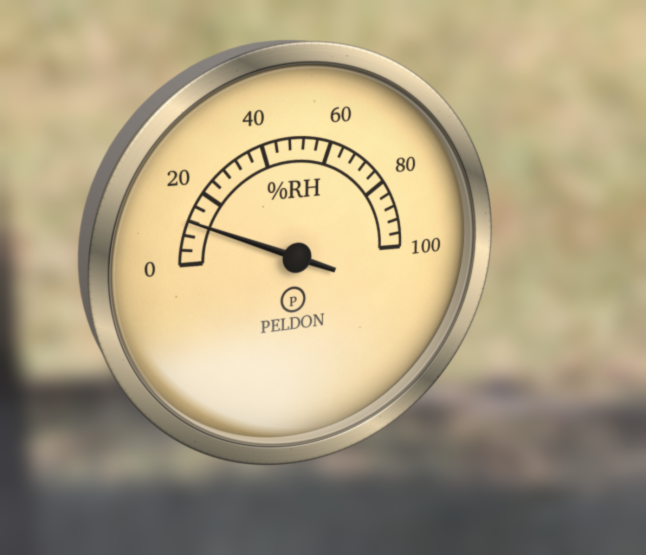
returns 12,%
